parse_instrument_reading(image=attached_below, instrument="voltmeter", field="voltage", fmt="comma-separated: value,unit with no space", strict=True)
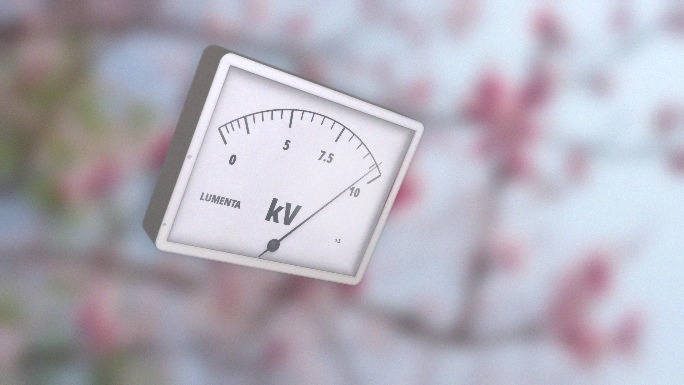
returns 9.5,kV
